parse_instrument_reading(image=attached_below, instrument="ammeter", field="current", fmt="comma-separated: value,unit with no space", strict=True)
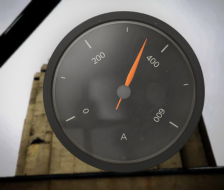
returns 350,A
